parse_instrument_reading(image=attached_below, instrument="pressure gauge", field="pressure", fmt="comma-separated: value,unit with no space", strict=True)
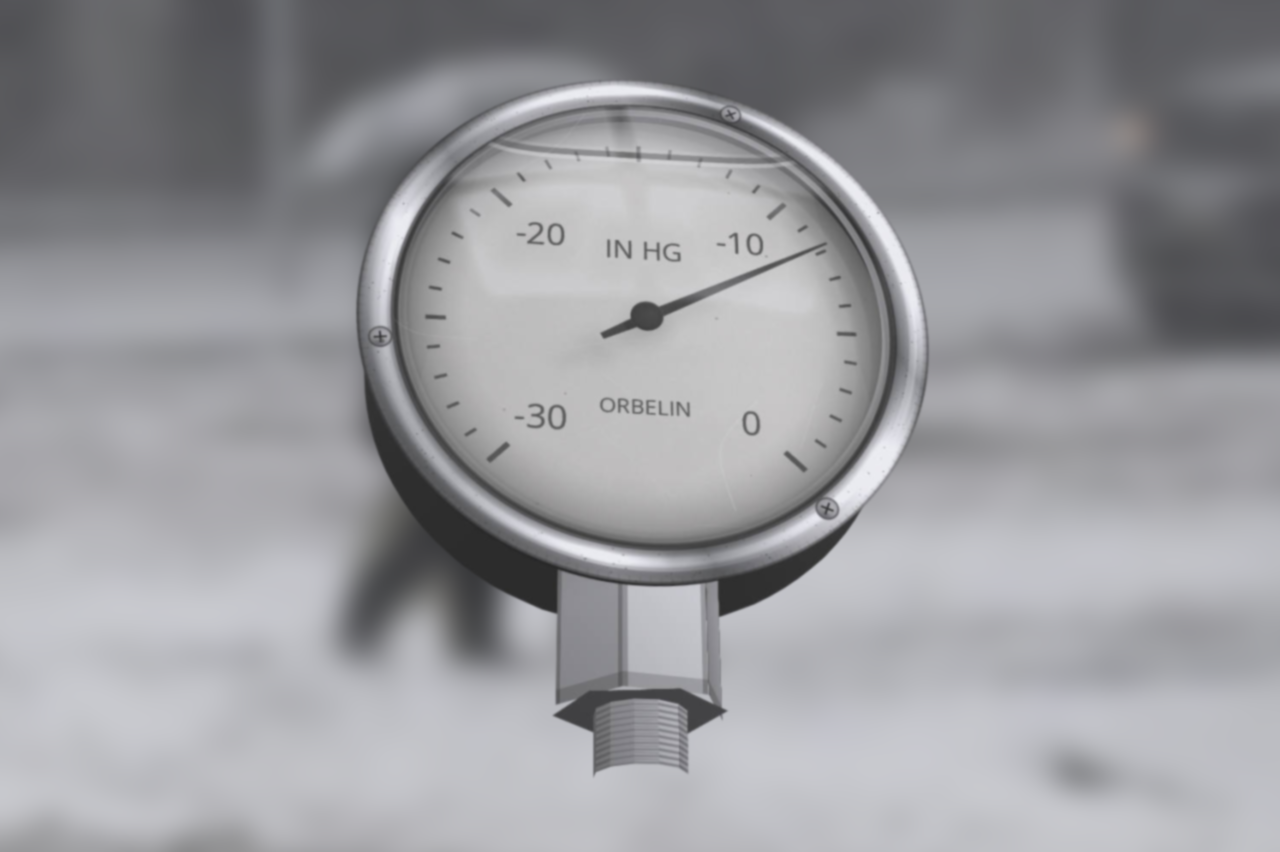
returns -8,inHg
